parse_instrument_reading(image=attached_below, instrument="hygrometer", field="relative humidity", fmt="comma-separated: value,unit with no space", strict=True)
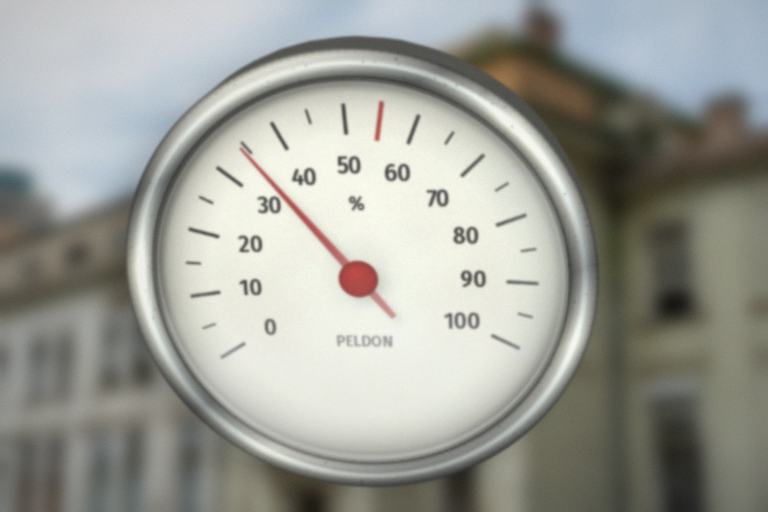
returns 35,%
